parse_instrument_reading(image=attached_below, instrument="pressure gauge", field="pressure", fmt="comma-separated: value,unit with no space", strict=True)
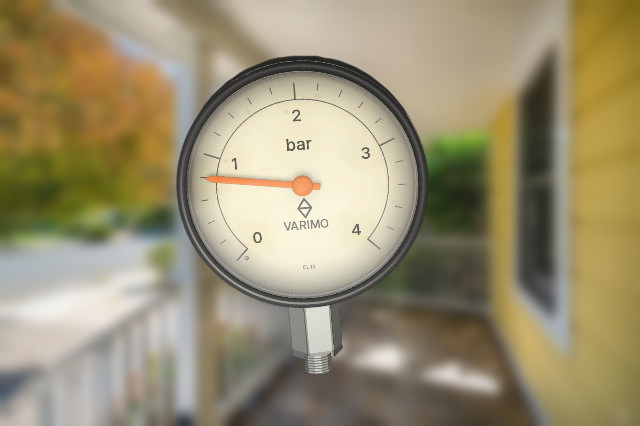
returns 0.8,bar
